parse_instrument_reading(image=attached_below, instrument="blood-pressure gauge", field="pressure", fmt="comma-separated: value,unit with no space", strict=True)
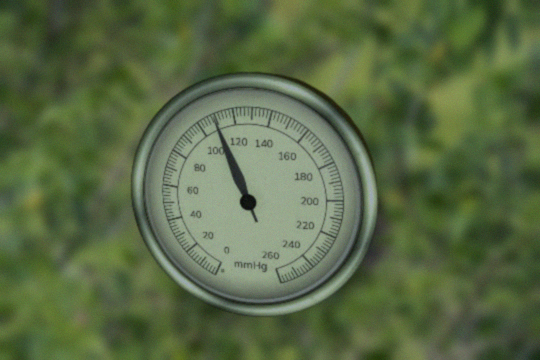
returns 110,mmHg
